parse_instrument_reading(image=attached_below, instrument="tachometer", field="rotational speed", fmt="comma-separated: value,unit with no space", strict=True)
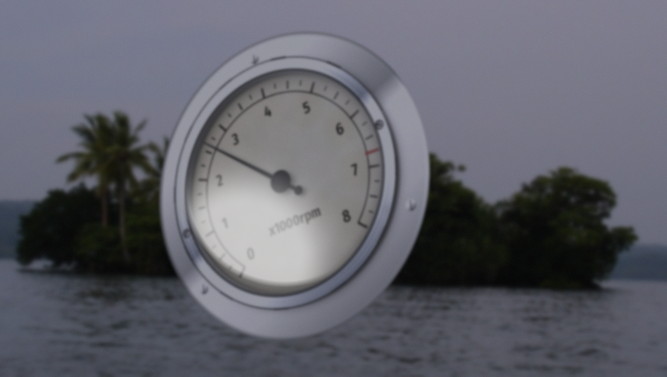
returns 2625,rpm
